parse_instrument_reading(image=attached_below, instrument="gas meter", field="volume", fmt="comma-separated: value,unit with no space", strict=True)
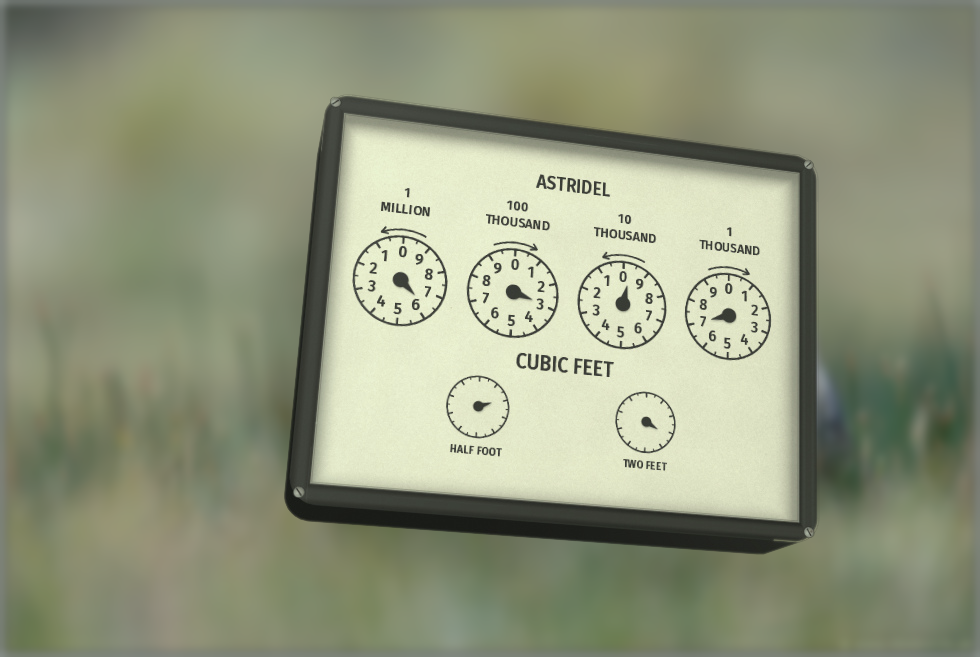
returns 629700,ft³
